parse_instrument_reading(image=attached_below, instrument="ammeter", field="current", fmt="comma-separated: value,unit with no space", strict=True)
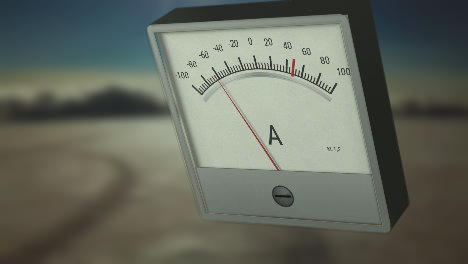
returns -60,A
